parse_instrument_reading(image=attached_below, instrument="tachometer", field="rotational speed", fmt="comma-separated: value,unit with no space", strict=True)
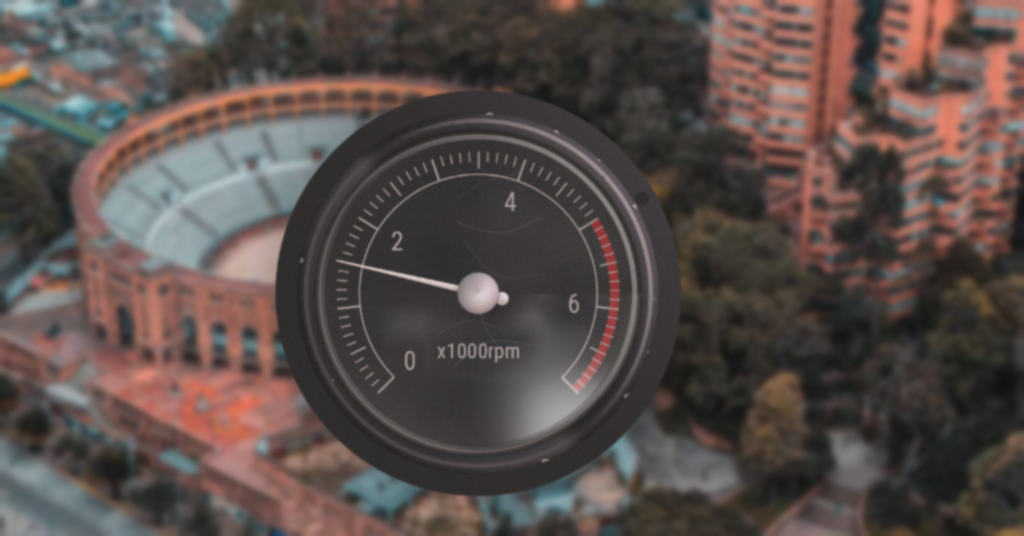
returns 1500,rpm
